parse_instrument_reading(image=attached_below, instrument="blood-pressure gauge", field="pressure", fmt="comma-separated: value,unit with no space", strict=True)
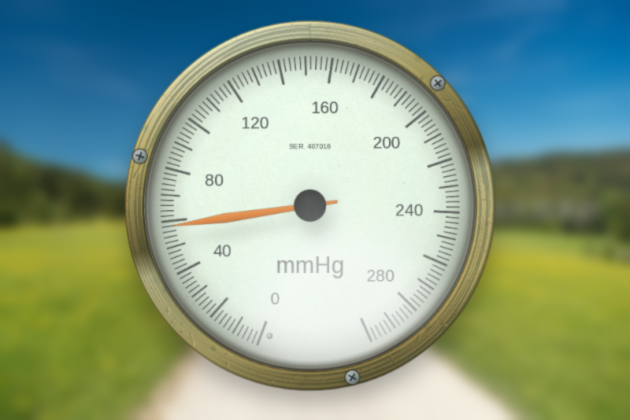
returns 58,mmHg
